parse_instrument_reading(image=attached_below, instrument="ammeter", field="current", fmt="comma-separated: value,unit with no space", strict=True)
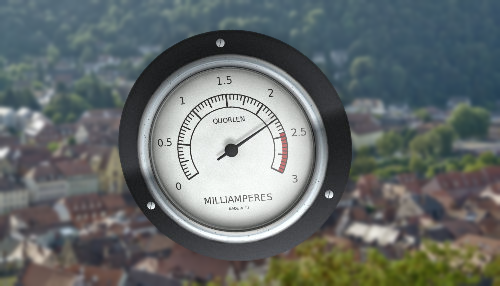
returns 2.25,mA
